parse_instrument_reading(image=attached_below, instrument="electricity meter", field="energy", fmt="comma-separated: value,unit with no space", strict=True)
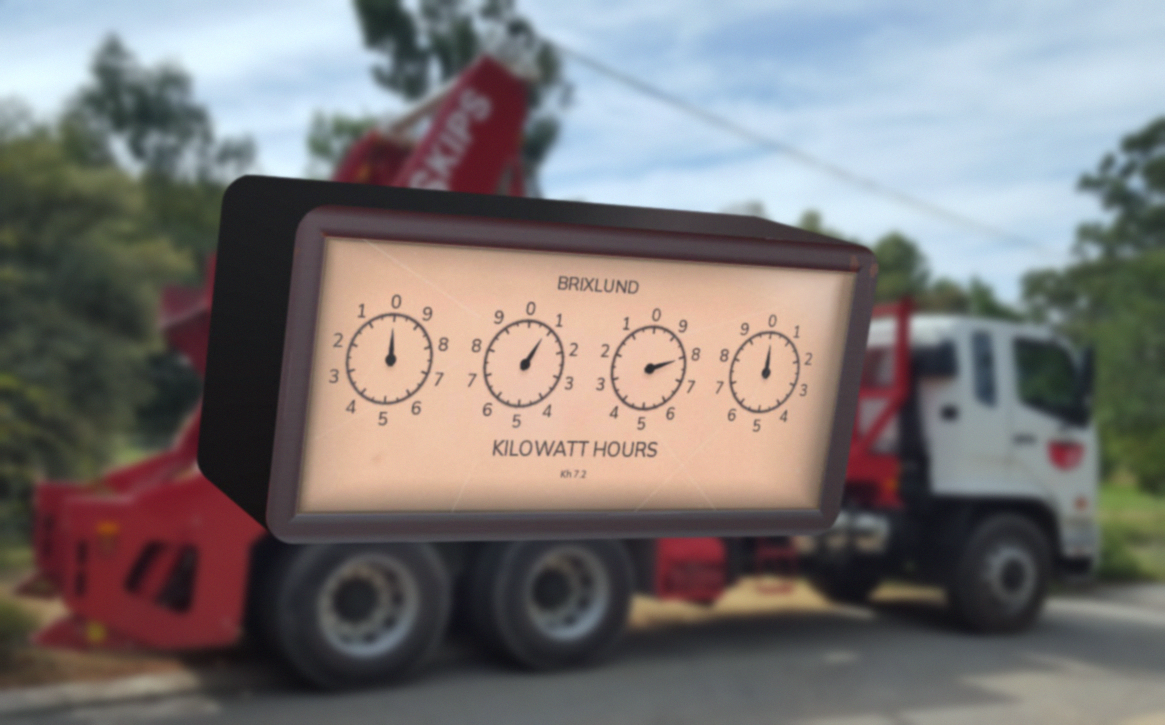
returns 80,kWh
